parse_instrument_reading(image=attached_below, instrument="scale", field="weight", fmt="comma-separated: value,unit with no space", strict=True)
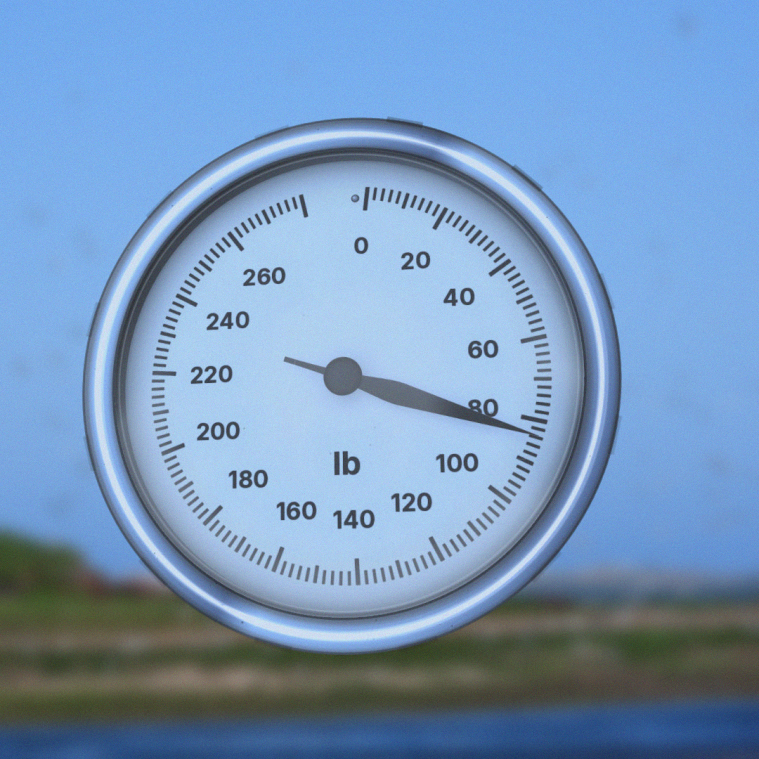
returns 84,lb
